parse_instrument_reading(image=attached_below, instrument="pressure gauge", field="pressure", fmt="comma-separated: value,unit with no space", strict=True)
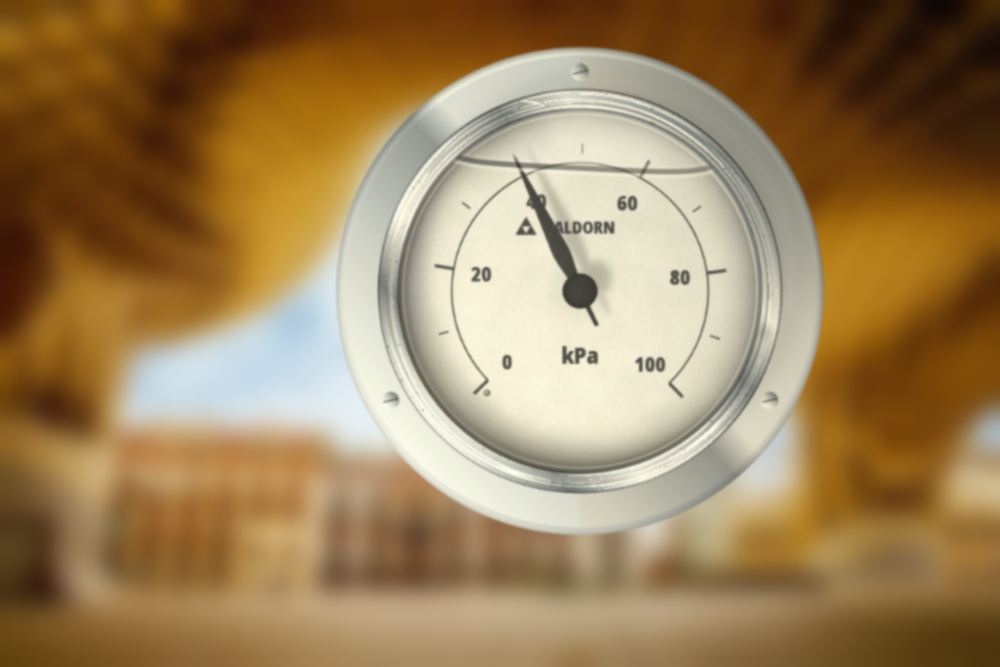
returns 40,kPa
